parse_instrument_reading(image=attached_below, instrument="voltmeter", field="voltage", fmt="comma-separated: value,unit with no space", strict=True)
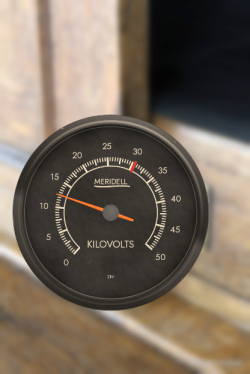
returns 12.5,kV
